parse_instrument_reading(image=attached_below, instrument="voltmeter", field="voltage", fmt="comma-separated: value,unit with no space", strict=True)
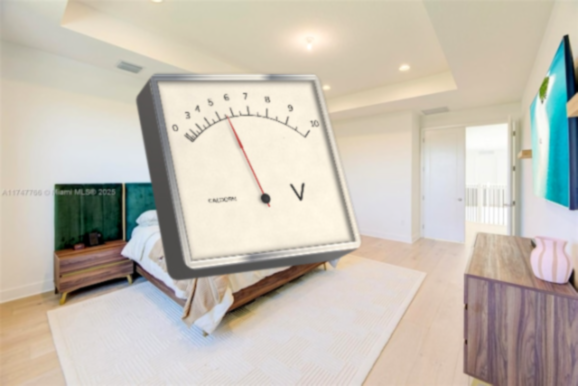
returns 5.5,V
